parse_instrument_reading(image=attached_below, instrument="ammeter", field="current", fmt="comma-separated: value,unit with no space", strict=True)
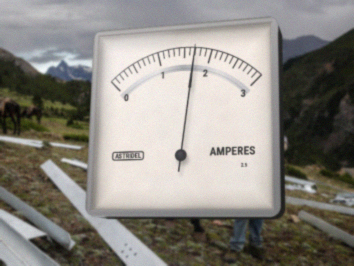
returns 1.7,A
